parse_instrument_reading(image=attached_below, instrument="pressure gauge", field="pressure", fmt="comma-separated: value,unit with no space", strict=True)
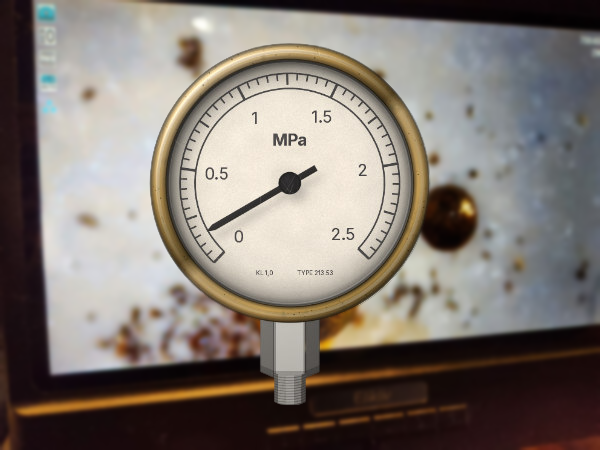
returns 0.15,MPa
